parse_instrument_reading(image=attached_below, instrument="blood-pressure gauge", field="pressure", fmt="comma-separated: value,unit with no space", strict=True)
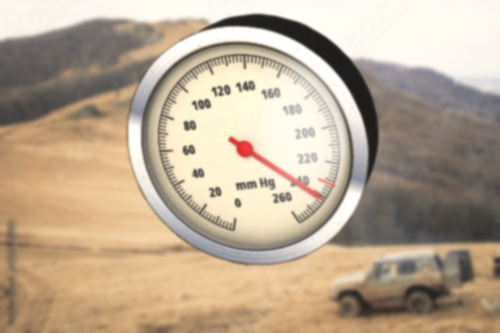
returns 240,mmHg
